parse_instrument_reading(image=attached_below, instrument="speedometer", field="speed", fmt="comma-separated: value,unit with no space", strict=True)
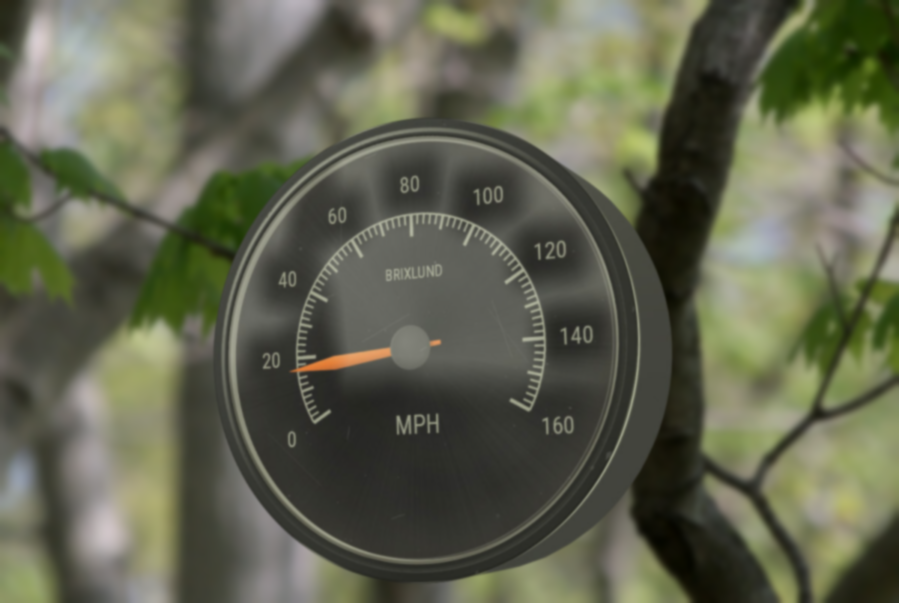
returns 16,mph
